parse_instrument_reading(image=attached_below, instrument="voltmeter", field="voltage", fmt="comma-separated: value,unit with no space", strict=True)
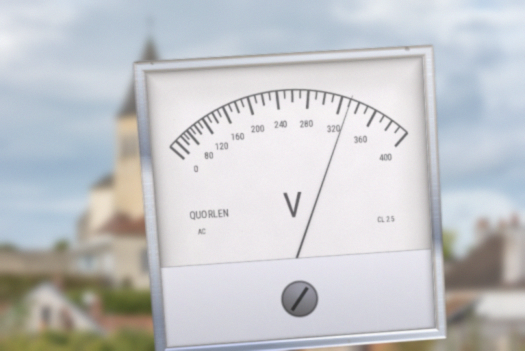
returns 330,V
